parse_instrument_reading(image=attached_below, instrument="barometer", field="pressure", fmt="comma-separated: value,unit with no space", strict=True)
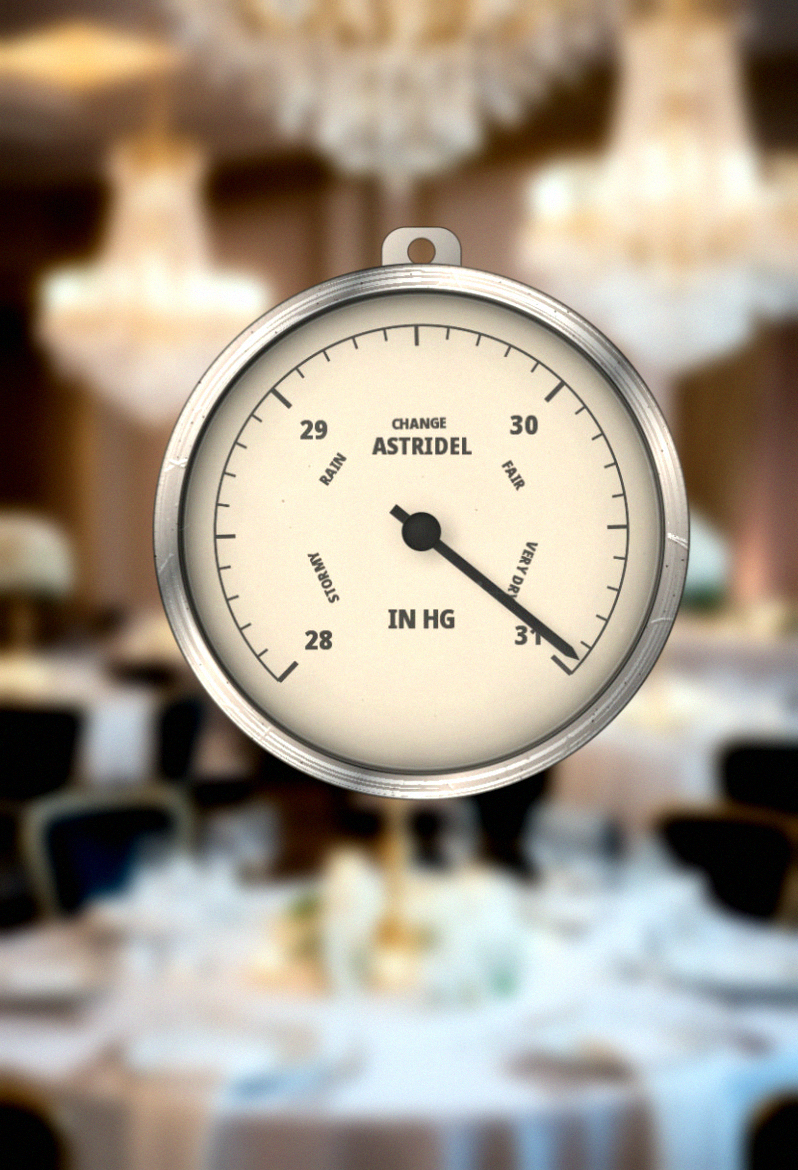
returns 30.95,inHg
